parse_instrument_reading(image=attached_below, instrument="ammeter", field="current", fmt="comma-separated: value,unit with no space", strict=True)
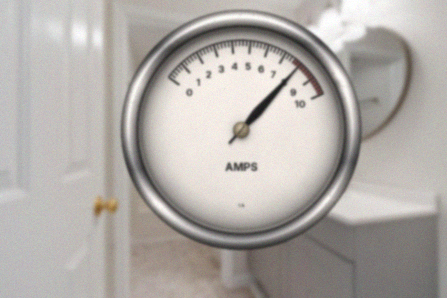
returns 8,A
